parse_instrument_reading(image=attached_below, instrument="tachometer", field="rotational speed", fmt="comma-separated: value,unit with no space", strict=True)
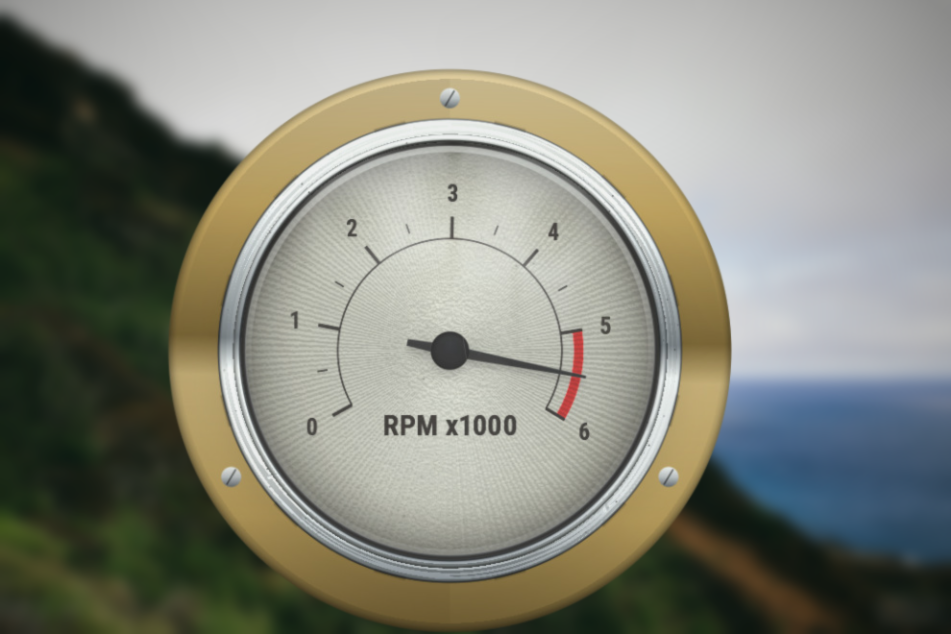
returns 5500,rpm
